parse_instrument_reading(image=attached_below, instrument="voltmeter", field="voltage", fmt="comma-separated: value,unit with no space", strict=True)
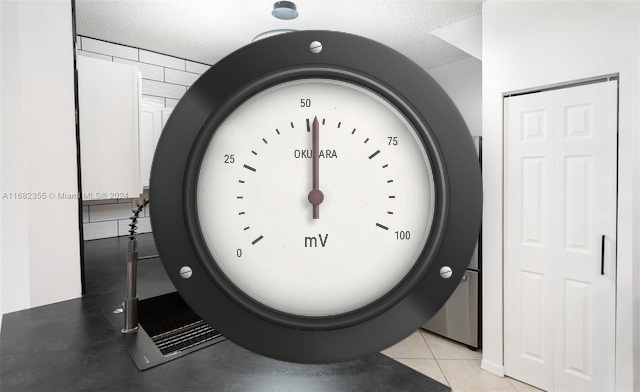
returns 52.5,mV
